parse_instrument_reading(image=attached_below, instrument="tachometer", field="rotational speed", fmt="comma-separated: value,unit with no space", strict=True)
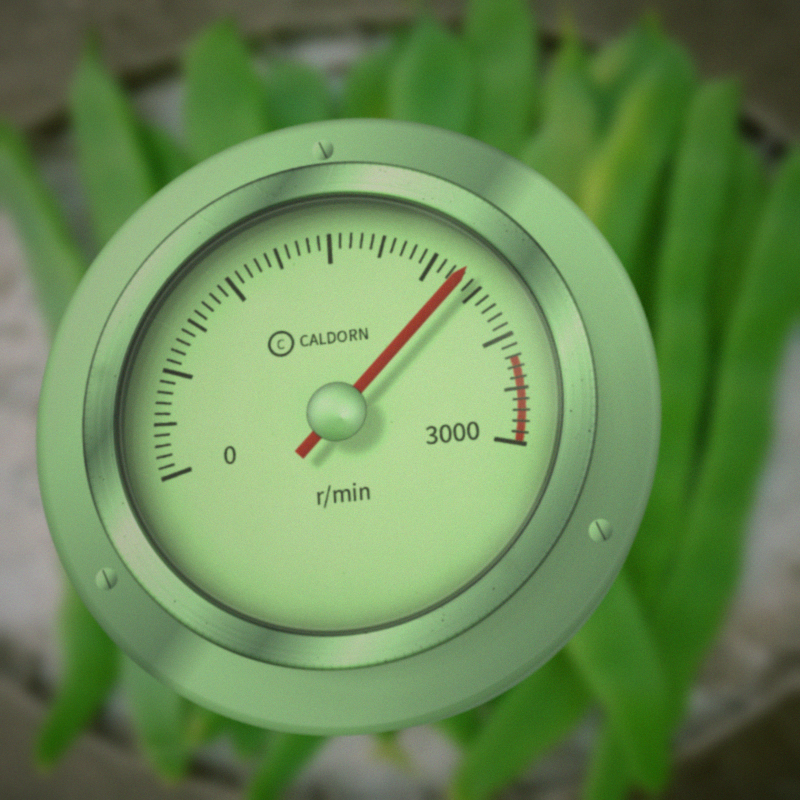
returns 2150,rpm
